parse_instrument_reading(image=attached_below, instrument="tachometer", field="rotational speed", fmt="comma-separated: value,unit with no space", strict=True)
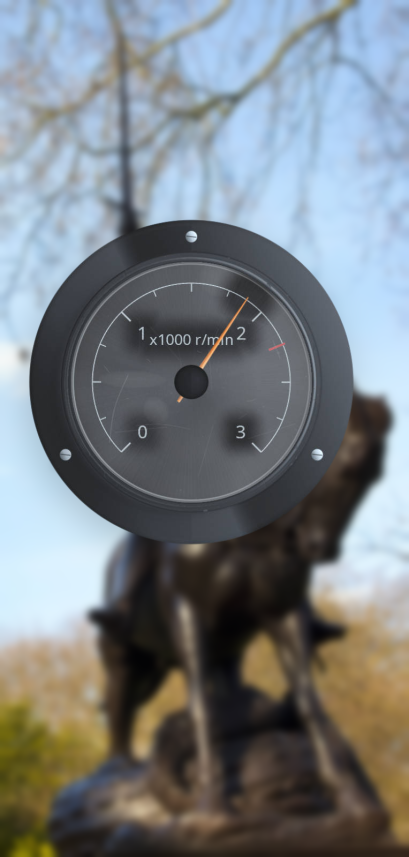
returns 1875,rpm
